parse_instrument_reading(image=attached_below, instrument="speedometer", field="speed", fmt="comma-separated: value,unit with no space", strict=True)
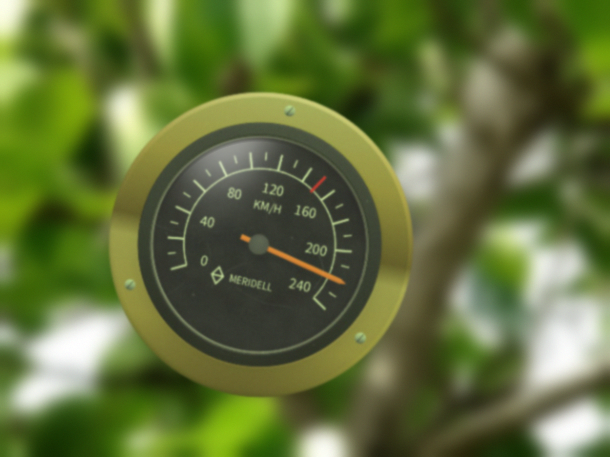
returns 220,km/h
